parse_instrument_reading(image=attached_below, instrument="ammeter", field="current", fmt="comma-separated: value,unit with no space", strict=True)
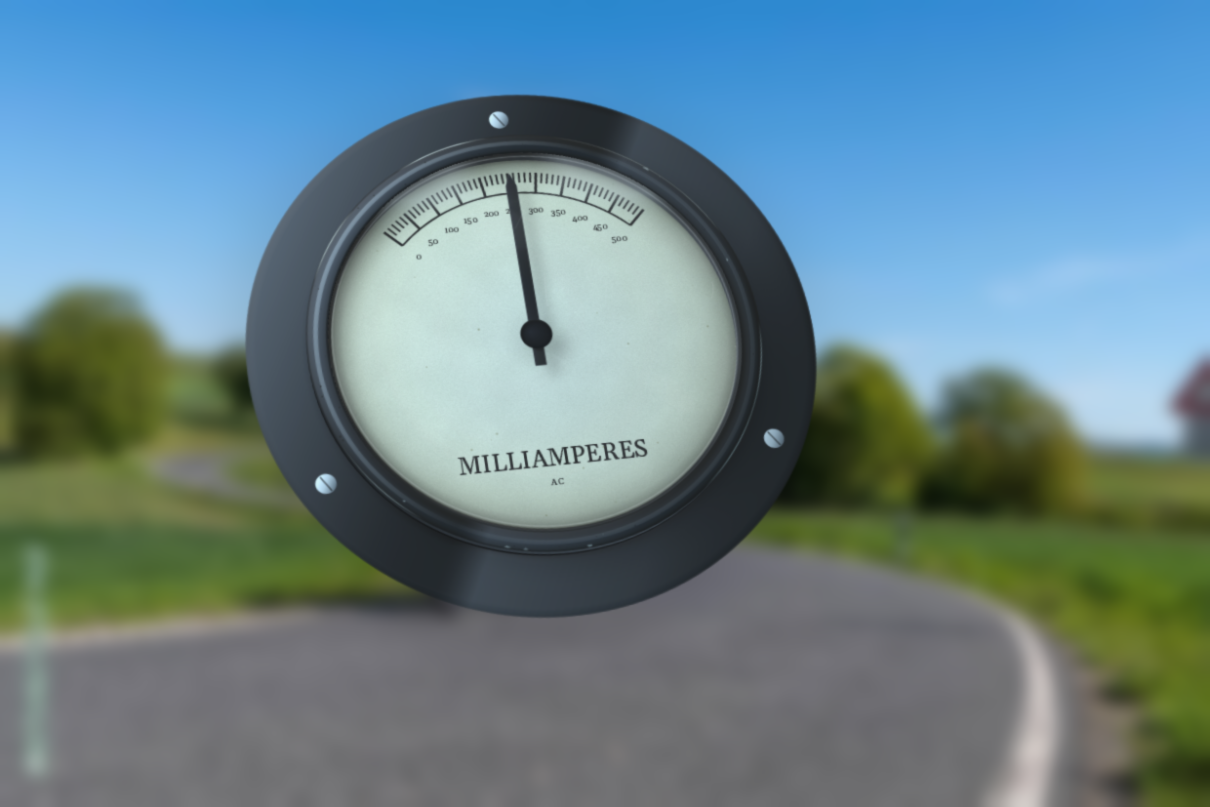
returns 250,mA
